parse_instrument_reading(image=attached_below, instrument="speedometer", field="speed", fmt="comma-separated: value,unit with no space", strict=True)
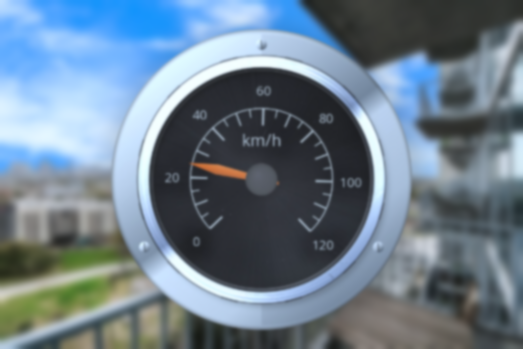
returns 25,km/h
